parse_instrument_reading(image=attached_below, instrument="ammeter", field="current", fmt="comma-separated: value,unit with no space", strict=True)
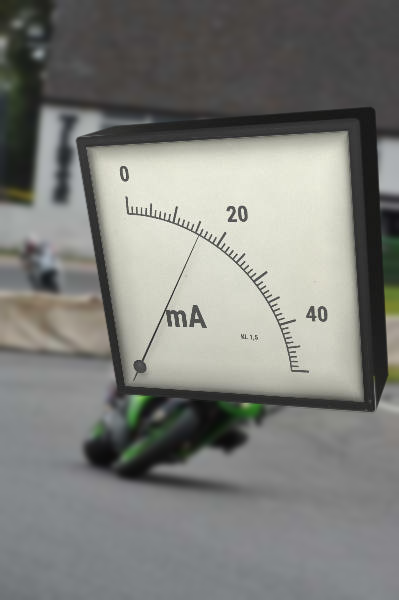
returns 16,mA
